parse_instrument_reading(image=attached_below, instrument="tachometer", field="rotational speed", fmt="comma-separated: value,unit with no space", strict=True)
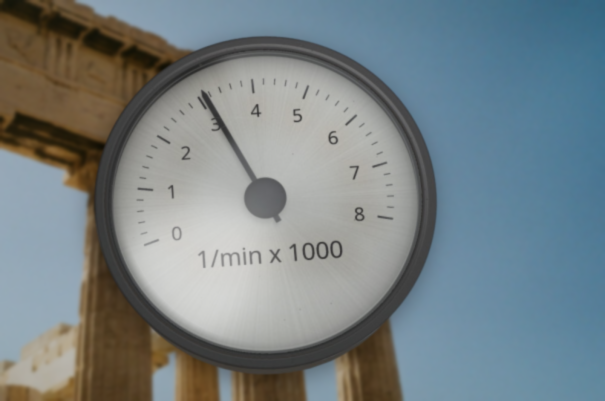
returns 3100,rpm
